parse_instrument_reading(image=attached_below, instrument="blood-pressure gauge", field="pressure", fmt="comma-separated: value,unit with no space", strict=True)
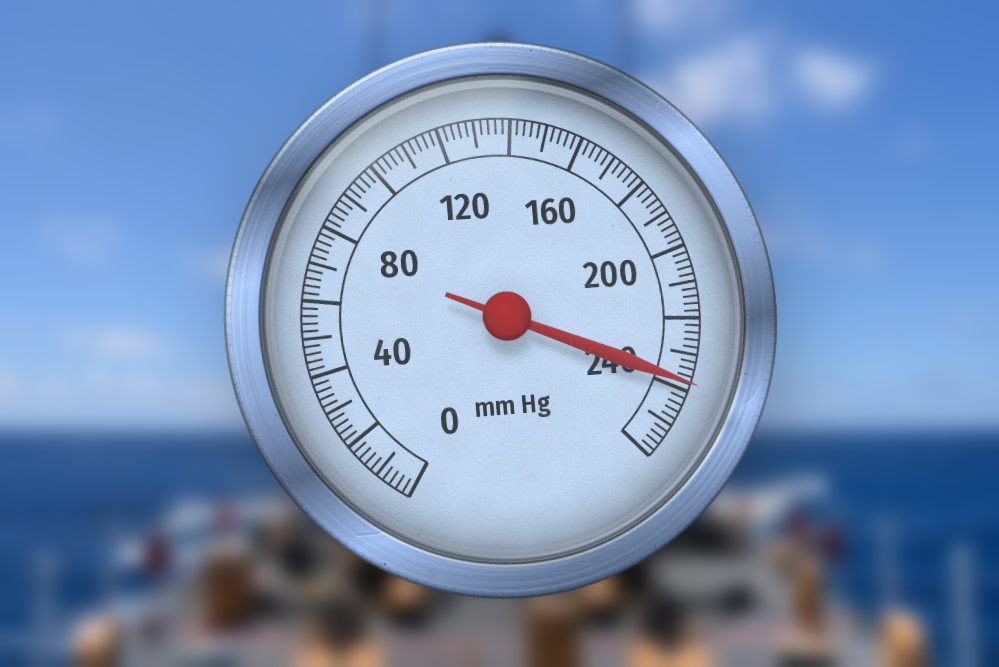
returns 238,mmHg
